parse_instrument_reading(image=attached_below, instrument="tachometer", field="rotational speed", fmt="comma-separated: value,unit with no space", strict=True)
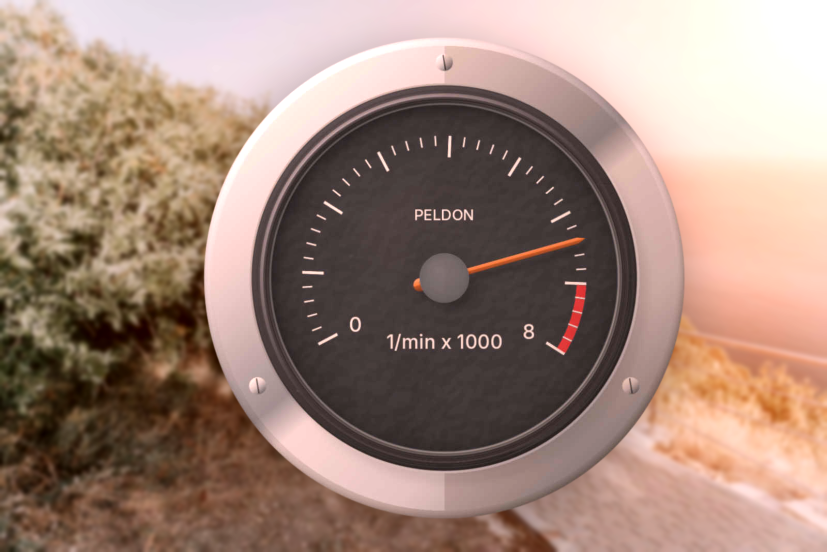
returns 6400,rpm
